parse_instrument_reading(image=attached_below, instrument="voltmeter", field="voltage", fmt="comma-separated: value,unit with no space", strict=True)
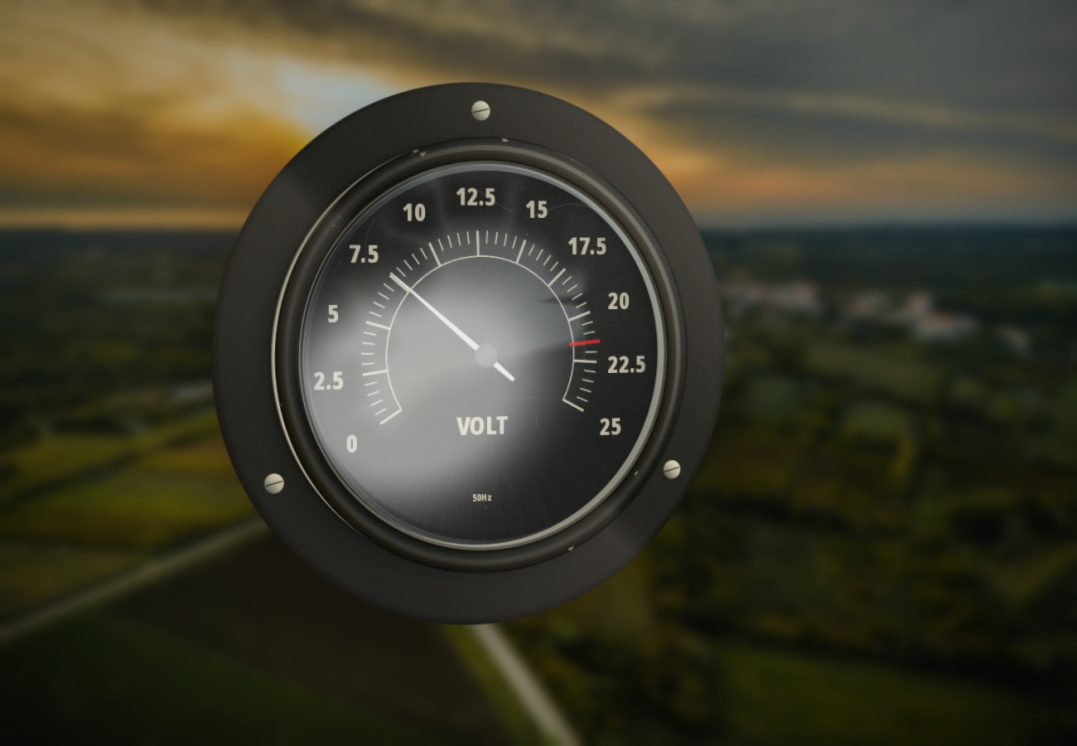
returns 7.5,V
